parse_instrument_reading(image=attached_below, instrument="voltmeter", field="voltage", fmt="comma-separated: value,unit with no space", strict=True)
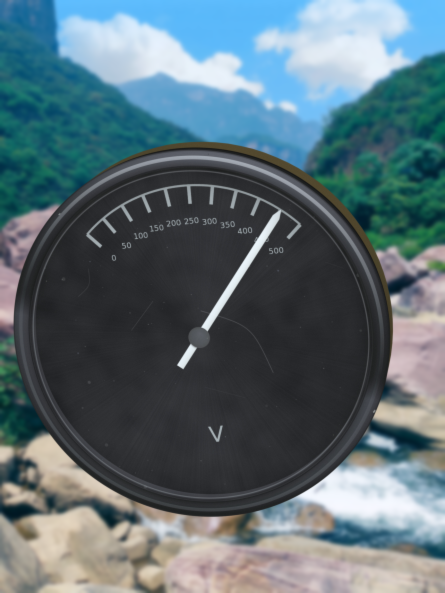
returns 450,V
